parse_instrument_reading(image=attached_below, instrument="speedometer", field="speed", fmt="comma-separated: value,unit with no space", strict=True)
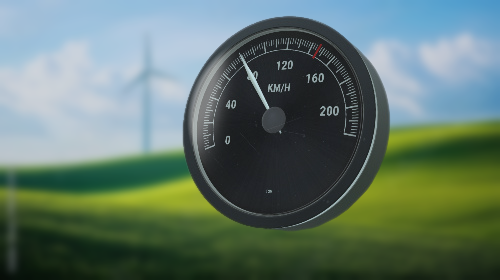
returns 80,km/h
